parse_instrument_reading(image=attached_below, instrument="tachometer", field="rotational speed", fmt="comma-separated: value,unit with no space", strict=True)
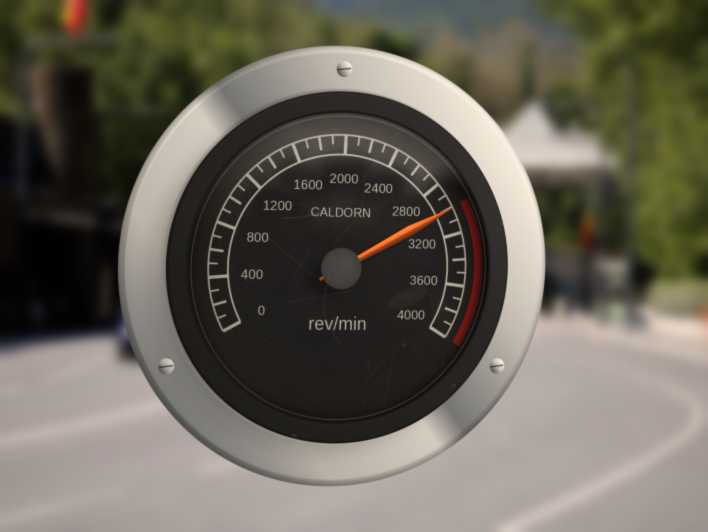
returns 3000,rpm
